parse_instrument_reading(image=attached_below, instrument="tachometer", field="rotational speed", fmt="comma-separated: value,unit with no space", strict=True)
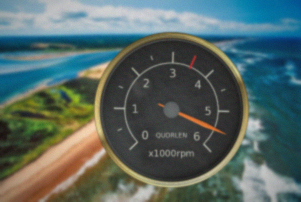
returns 5500,rpm
